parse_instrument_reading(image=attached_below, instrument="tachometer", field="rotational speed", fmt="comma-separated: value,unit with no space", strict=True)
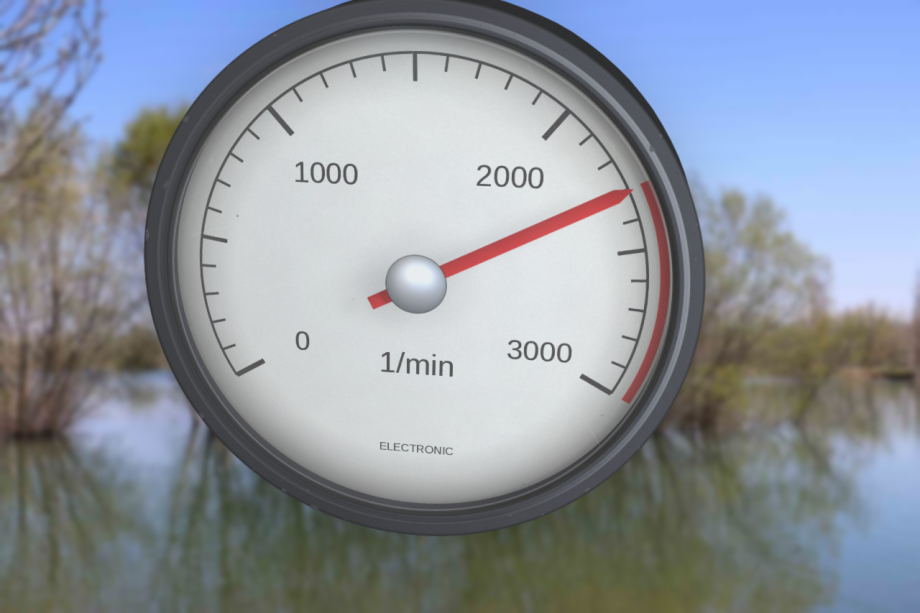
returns 2300,rpm
